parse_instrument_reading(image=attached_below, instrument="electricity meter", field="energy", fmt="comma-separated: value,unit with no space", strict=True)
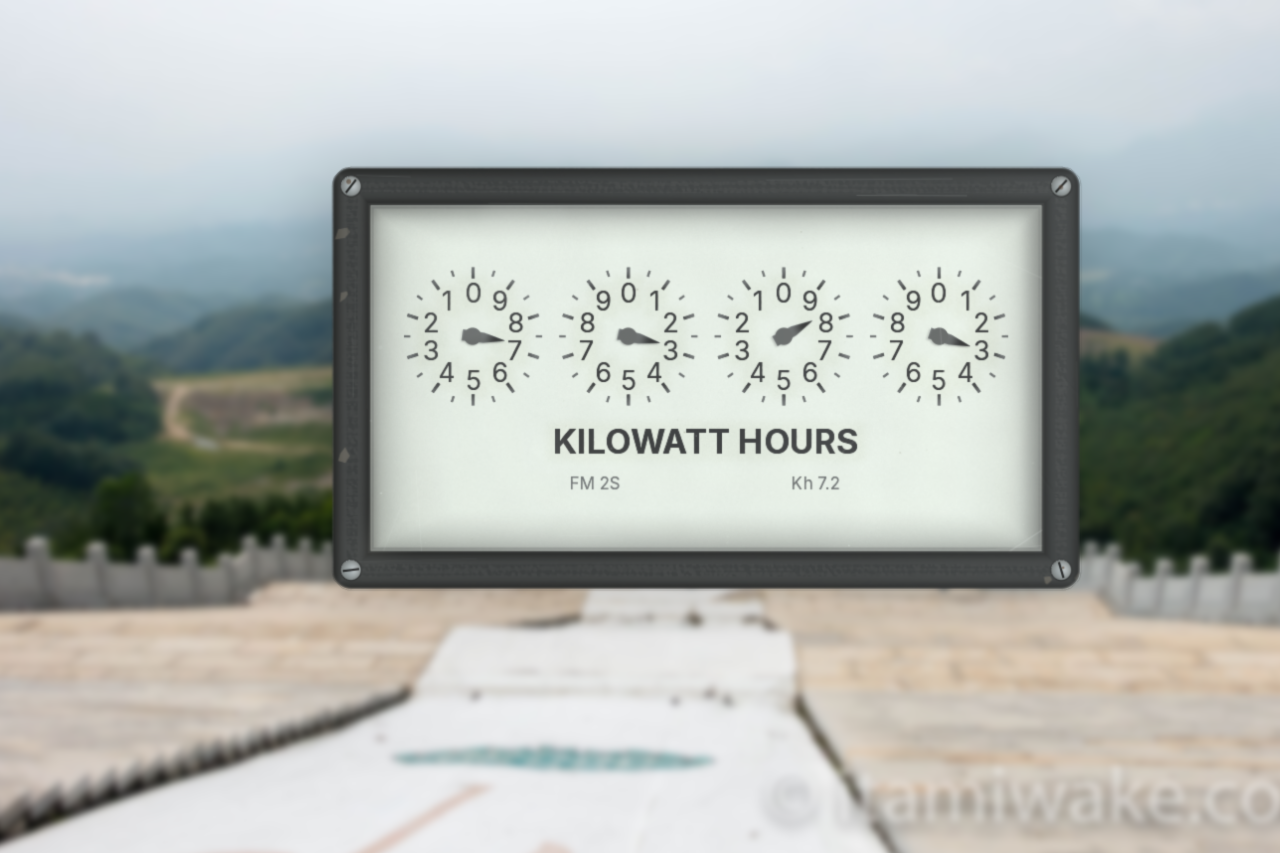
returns 7283,kWh
